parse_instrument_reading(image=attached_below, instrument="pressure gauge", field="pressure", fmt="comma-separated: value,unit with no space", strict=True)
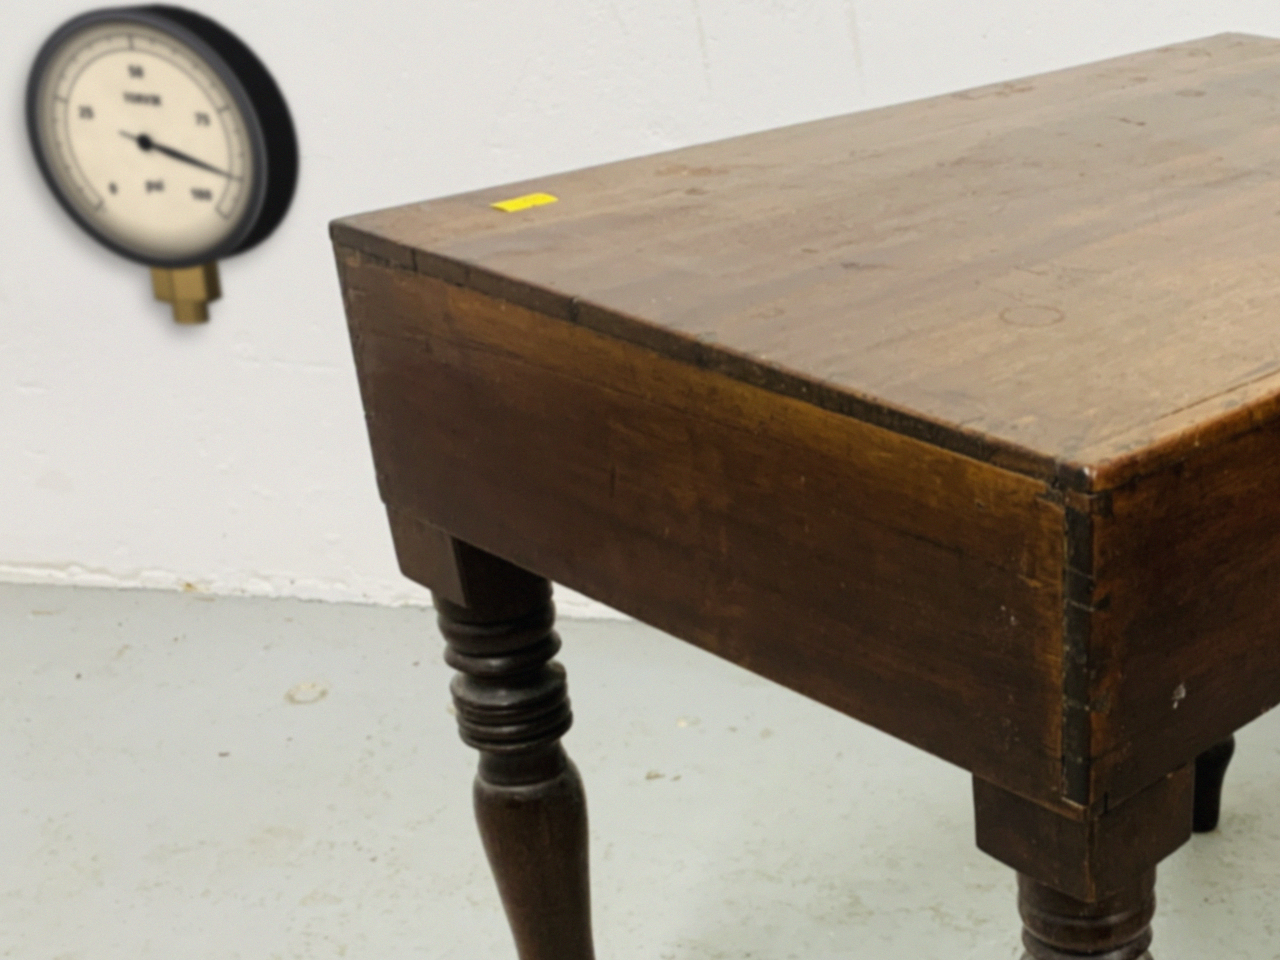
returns 90,psi
